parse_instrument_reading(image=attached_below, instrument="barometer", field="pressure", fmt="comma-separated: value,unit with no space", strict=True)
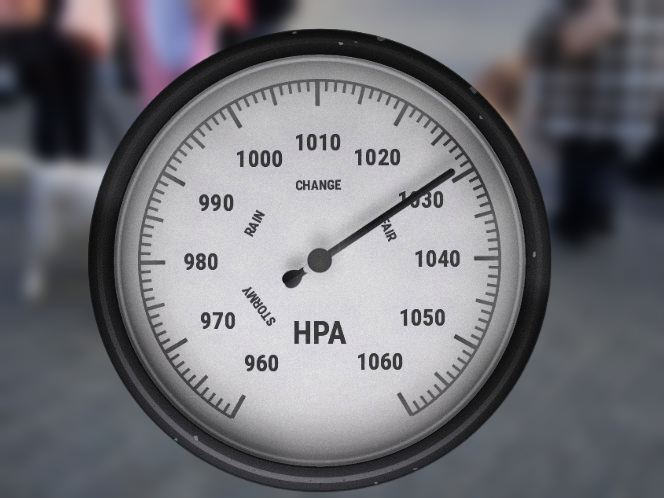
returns 1029,hPa
